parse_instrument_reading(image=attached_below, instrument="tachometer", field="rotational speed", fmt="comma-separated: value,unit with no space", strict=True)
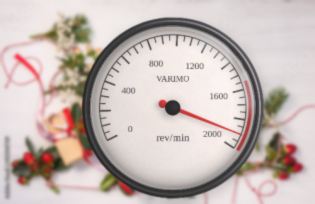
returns 1900,rpm
